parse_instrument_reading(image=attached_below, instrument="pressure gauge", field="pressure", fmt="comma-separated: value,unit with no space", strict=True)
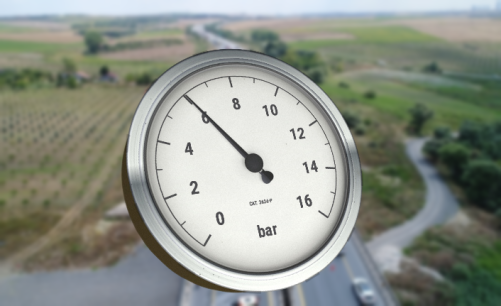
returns 6,bar
